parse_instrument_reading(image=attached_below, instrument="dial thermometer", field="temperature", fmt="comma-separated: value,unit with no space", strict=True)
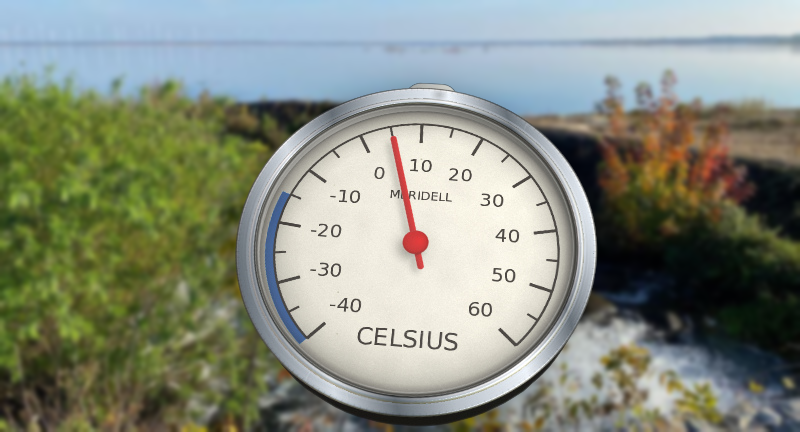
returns 5,°C
